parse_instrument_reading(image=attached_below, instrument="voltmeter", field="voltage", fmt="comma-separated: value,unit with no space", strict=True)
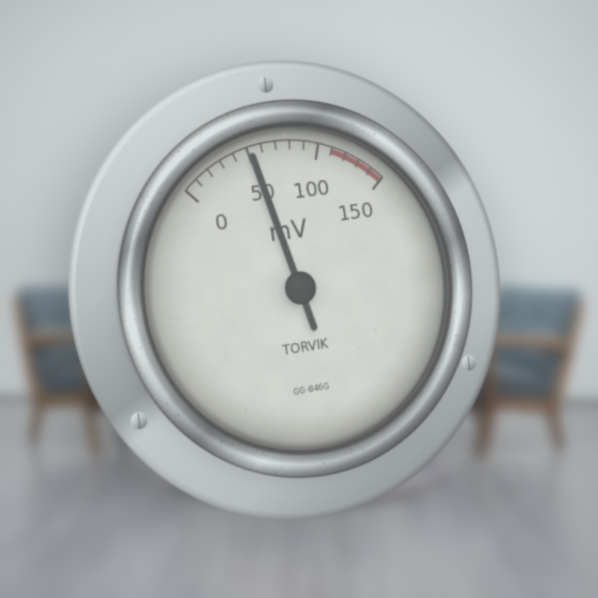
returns 50,mV
